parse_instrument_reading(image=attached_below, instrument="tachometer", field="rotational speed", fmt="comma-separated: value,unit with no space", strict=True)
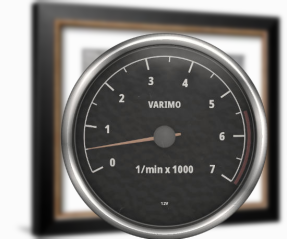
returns 500,rpm
